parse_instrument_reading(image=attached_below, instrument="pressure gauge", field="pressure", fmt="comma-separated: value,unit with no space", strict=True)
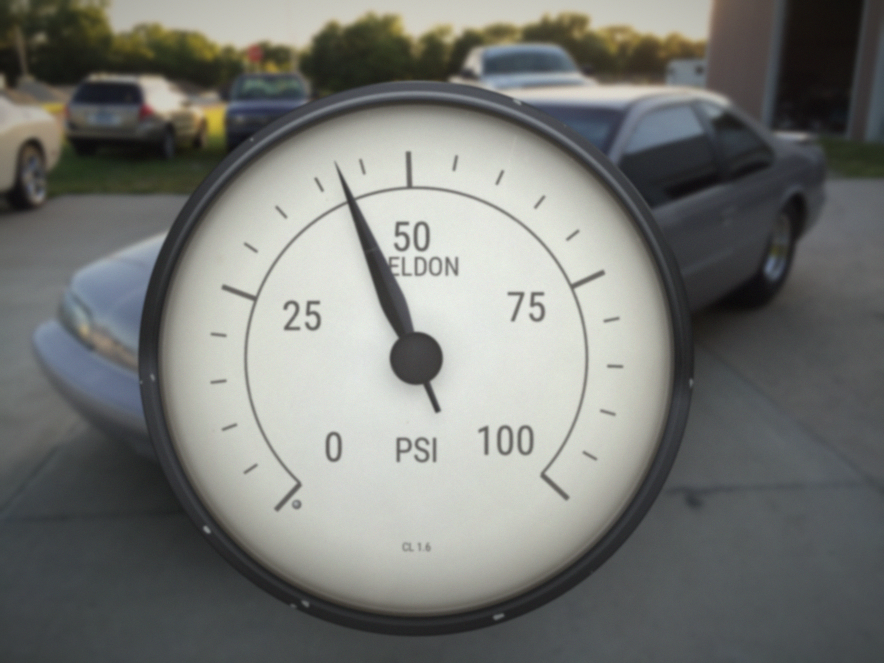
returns 42.5,psi
